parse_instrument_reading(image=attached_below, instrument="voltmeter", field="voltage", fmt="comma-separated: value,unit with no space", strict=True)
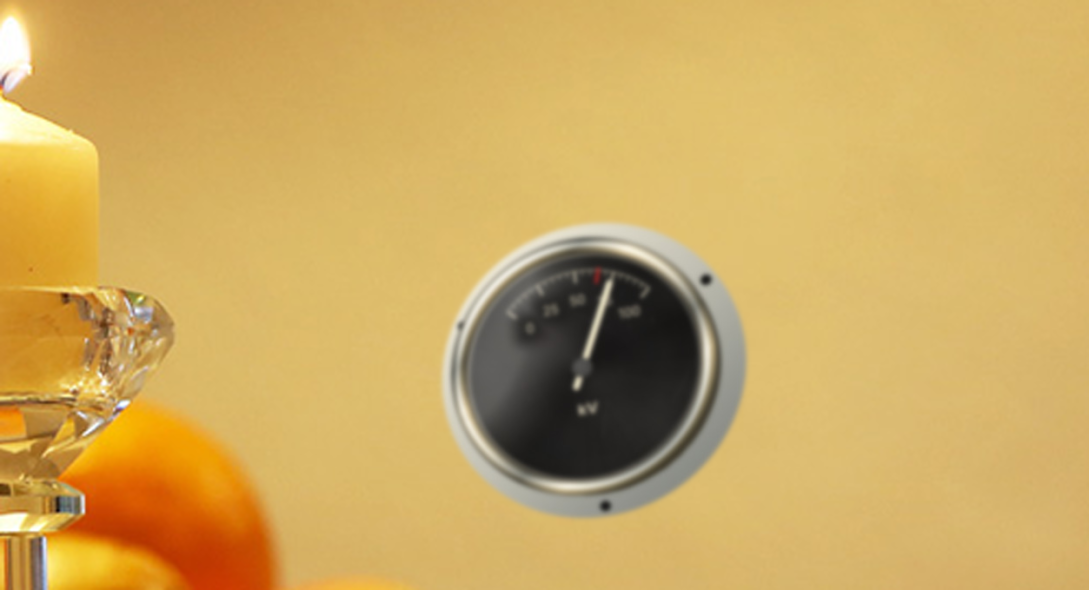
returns 75,kV
